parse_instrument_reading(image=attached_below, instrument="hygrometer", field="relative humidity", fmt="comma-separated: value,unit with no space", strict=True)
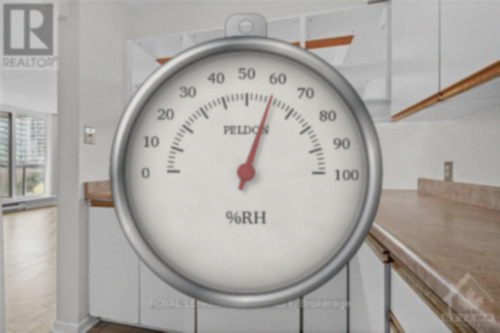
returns 60,%
